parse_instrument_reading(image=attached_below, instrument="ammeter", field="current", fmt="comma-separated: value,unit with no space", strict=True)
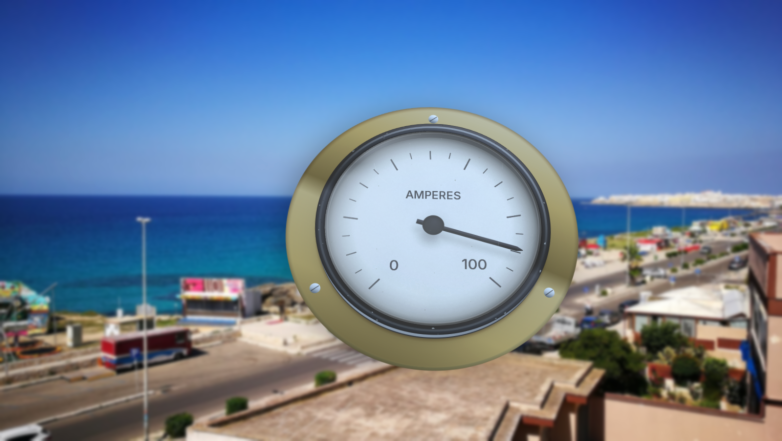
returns 90,A
